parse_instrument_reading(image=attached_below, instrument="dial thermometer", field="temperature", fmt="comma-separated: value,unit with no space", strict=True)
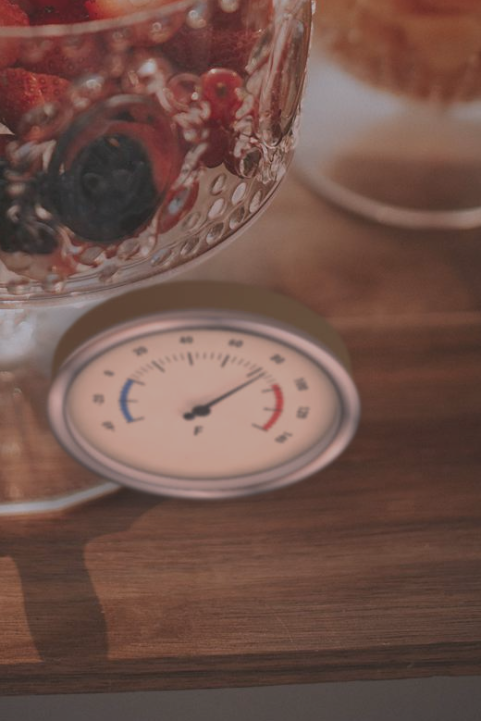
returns 80,°F
